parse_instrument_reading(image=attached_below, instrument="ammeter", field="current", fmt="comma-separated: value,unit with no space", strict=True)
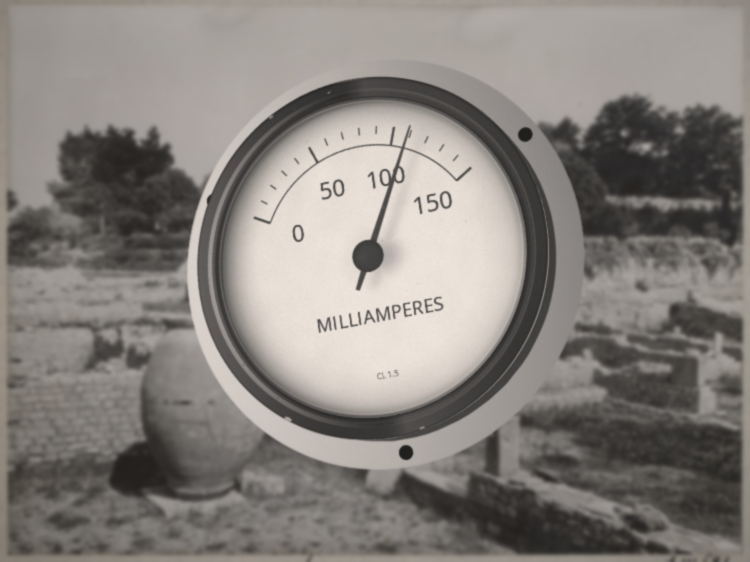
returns 110,mA
